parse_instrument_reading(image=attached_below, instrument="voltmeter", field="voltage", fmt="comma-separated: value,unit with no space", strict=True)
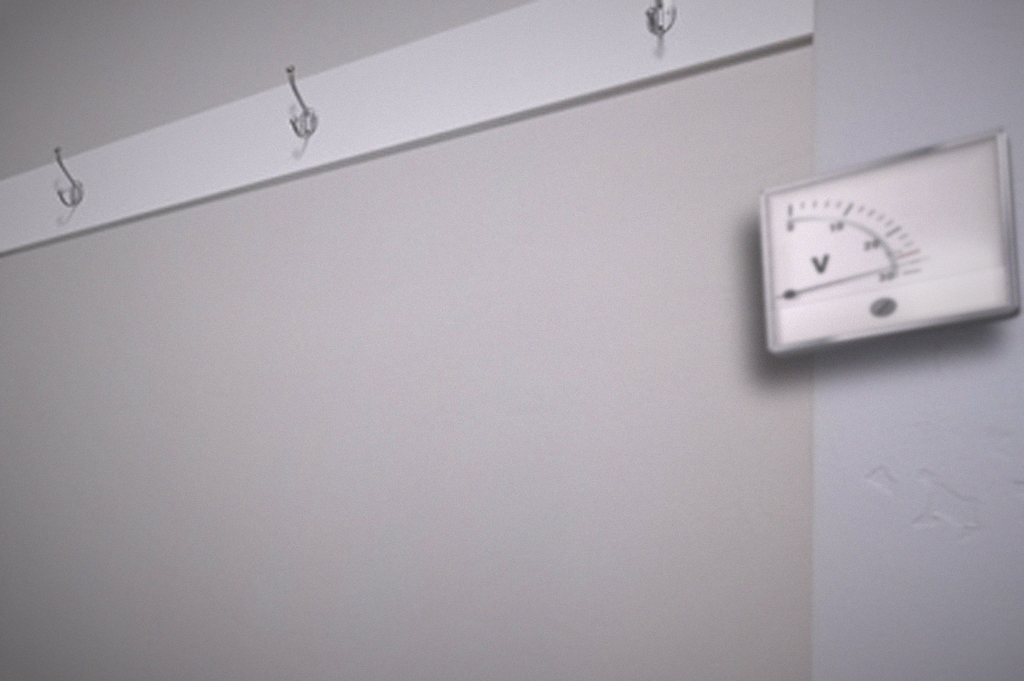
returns 28,V
